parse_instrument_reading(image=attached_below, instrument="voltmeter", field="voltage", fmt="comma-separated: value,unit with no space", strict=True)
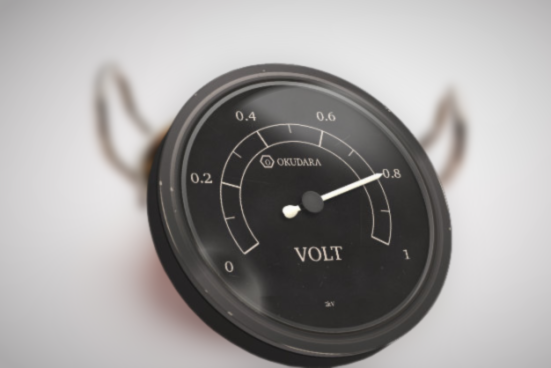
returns 0.8,V
